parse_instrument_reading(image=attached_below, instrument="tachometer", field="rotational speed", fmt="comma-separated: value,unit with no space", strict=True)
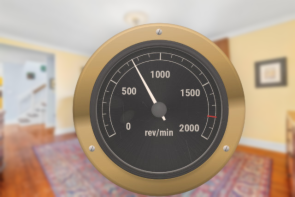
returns 750,rpm
